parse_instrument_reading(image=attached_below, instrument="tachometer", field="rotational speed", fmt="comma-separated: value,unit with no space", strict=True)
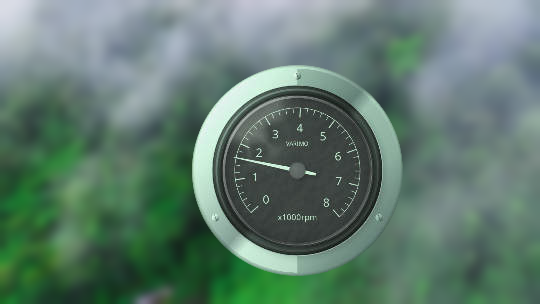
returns 1600,rpm
